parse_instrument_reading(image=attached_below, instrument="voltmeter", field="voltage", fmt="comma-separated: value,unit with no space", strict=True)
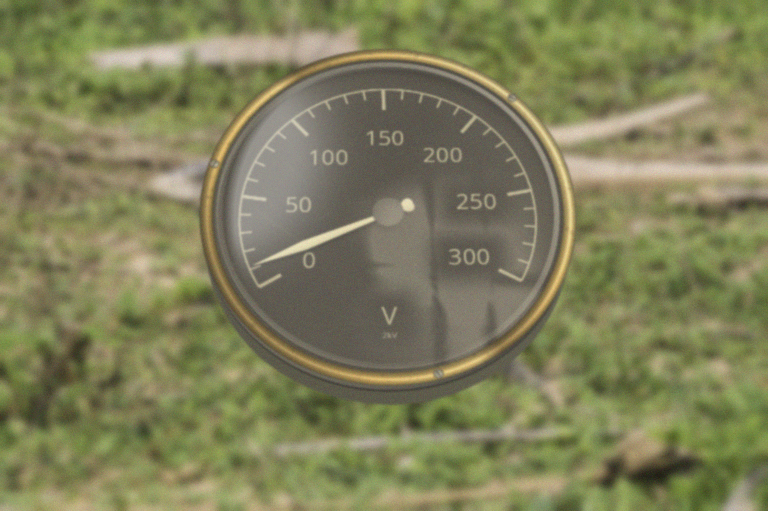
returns 10,V
